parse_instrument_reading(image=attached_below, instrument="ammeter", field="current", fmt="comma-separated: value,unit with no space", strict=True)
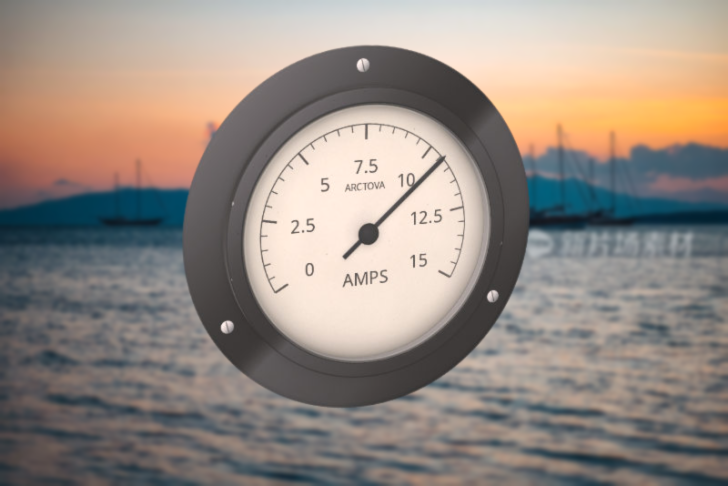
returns 10.5,A
